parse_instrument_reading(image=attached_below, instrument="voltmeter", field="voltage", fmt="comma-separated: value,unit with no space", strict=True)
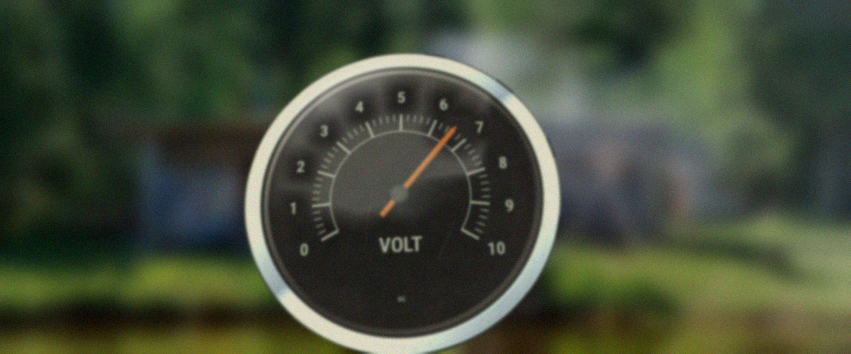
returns 6.6,V
